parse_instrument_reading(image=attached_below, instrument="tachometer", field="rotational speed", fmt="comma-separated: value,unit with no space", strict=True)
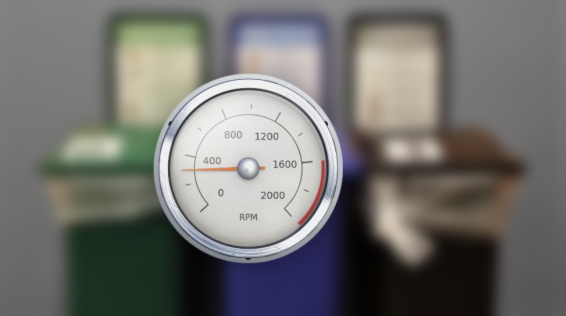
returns 300,rpm
